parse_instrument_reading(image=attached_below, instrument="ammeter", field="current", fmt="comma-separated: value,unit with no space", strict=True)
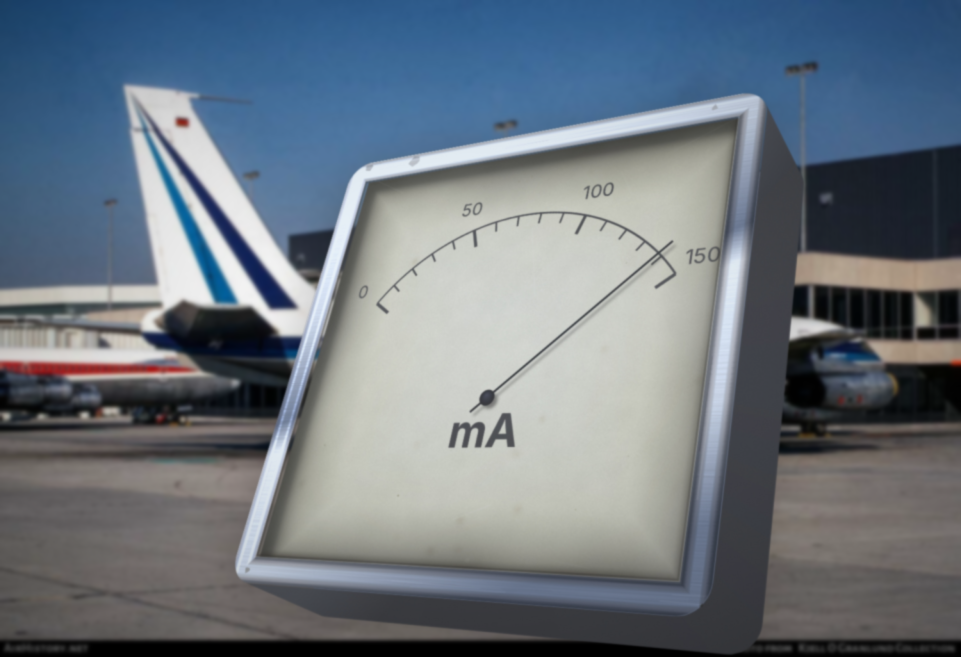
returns 140,mA
